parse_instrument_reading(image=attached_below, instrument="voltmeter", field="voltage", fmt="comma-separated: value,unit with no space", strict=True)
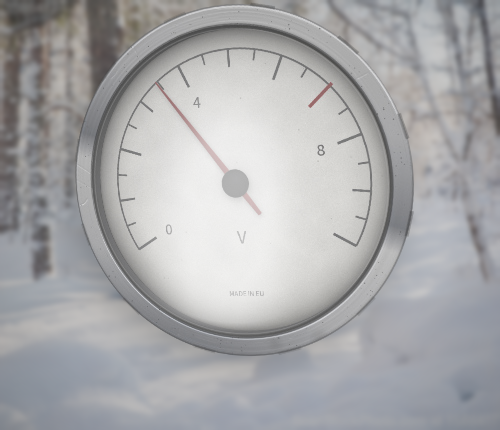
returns 3.5,V
